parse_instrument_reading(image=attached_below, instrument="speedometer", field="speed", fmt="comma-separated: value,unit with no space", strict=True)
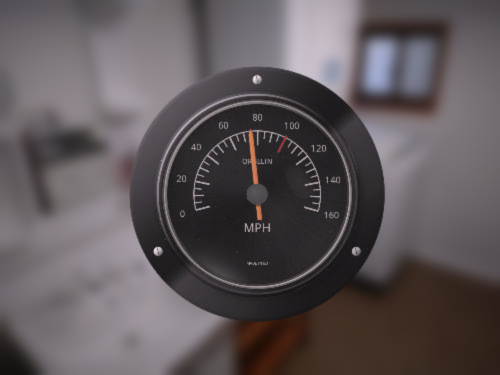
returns 75,mph
